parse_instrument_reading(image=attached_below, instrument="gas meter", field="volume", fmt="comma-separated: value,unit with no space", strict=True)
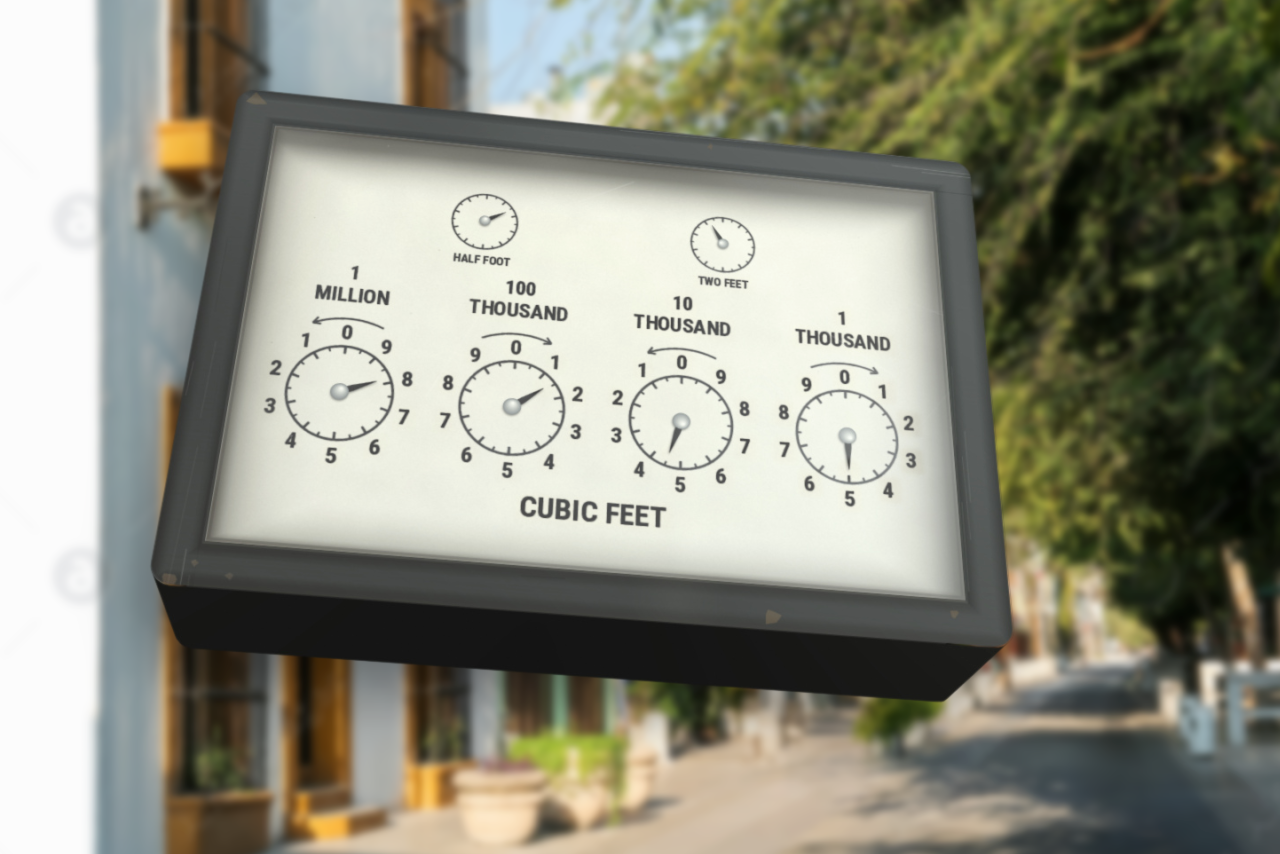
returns 814500,ft³
